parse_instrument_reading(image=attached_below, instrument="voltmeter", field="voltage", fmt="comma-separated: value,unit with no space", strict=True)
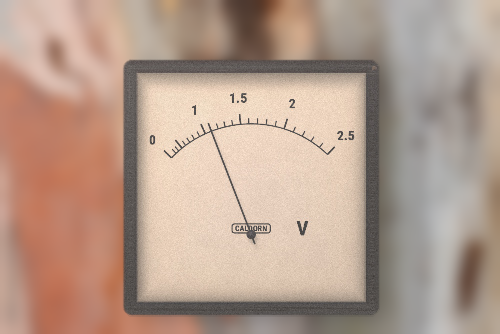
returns 1.1,V
